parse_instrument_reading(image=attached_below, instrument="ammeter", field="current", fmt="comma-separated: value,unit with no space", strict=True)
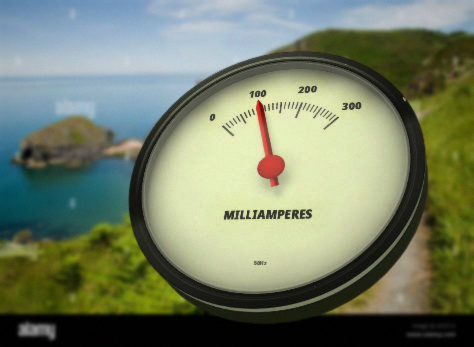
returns 100,mA
